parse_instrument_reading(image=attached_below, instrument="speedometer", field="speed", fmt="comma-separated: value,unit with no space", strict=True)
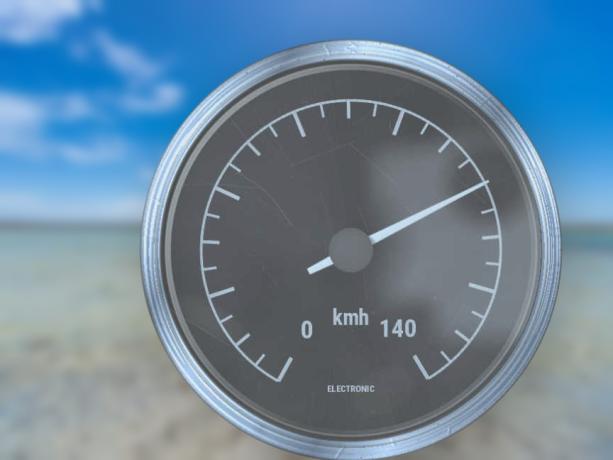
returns 100,km/h
